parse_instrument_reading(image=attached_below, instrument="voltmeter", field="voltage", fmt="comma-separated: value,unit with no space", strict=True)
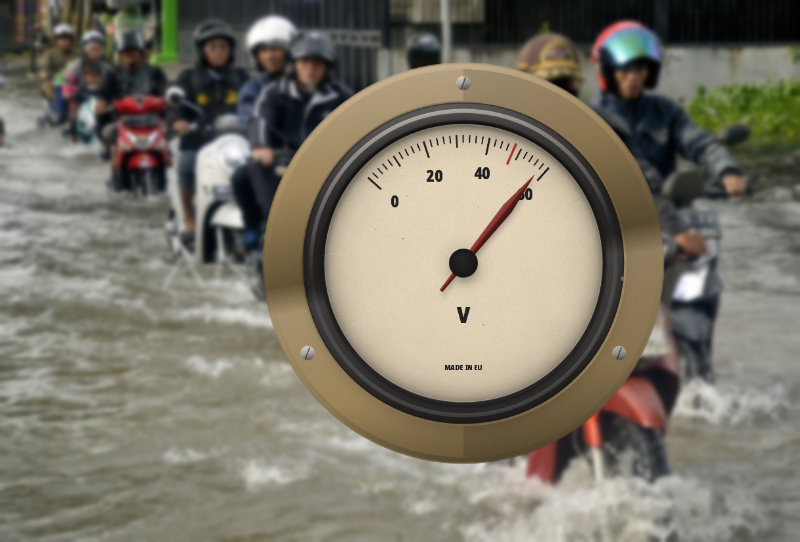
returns 58,V
